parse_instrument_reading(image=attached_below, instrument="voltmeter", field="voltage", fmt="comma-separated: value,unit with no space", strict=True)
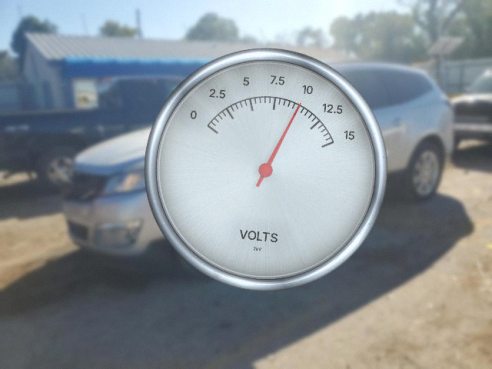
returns 10,V
